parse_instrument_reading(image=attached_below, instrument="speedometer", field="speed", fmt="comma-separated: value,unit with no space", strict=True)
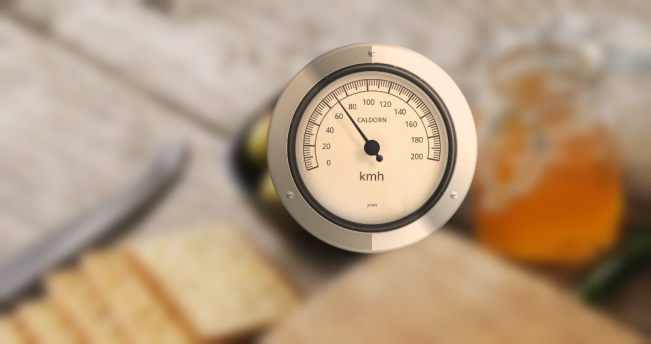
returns 70,km/h
